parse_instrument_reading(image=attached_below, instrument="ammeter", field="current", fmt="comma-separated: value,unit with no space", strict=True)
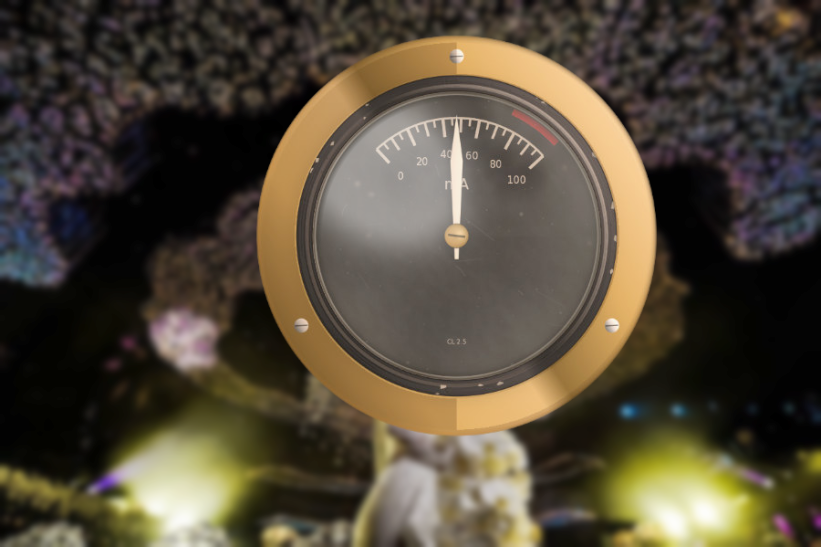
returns 47.5,mA
